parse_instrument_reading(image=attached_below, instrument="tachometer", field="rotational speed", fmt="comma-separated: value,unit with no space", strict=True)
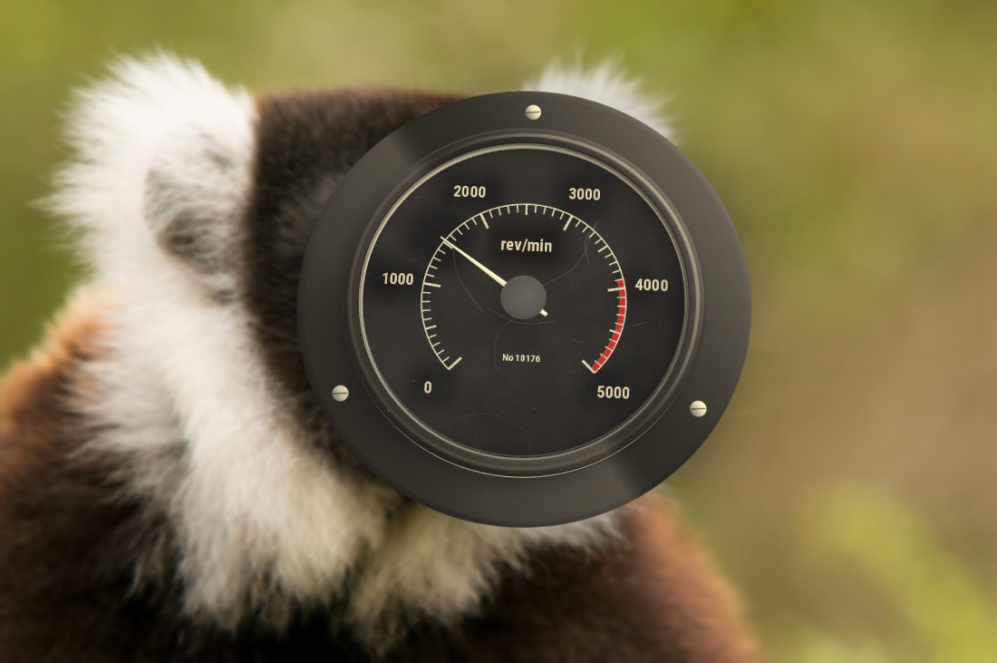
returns 1500,rpm
